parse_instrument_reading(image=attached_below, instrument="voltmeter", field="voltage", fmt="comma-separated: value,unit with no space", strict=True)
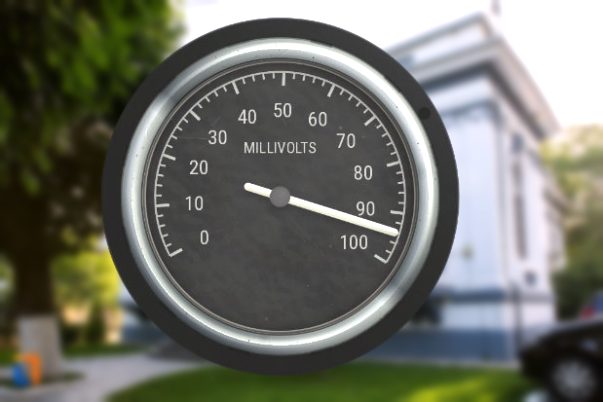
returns 94,mV
